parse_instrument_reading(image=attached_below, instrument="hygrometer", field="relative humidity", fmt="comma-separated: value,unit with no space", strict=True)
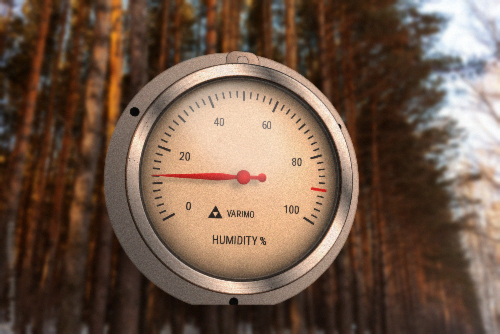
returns 12,%
